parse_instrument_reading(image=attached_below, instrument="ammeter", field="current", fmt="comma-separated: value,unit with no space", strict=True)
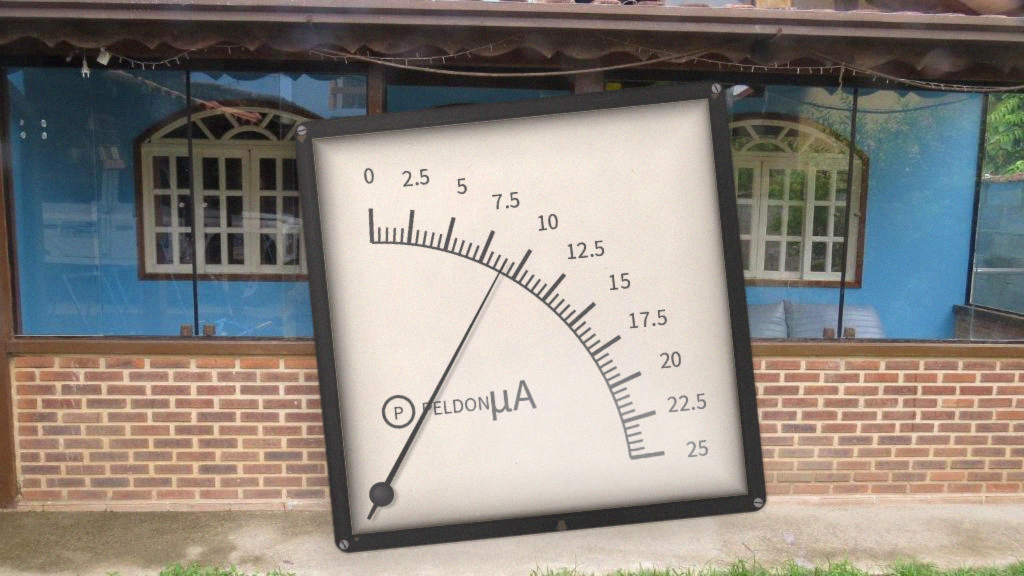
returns 9,µA
